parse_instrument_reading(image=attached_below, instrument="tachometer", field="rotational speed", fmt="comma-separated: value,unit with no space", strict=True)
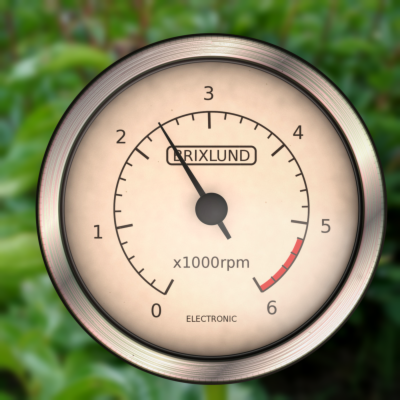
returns 2400,rpm
